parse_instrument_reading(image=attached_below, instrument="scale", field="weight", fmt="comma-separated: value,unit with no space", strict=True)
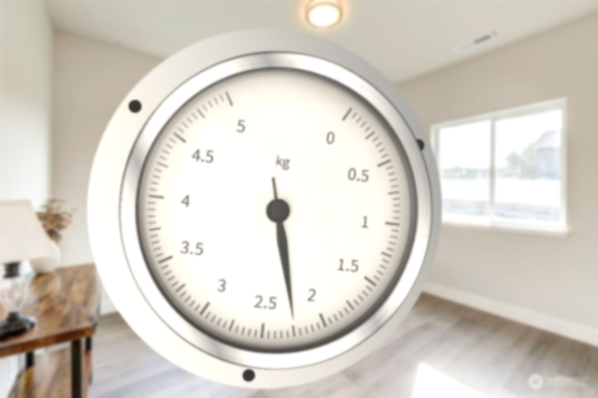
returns 2.25,kg
